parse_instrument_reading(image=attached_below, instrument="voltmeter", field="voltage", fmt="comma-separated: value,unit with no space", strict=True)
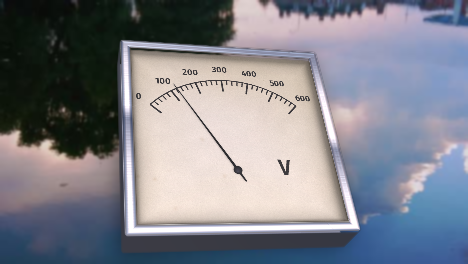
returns 120,V
